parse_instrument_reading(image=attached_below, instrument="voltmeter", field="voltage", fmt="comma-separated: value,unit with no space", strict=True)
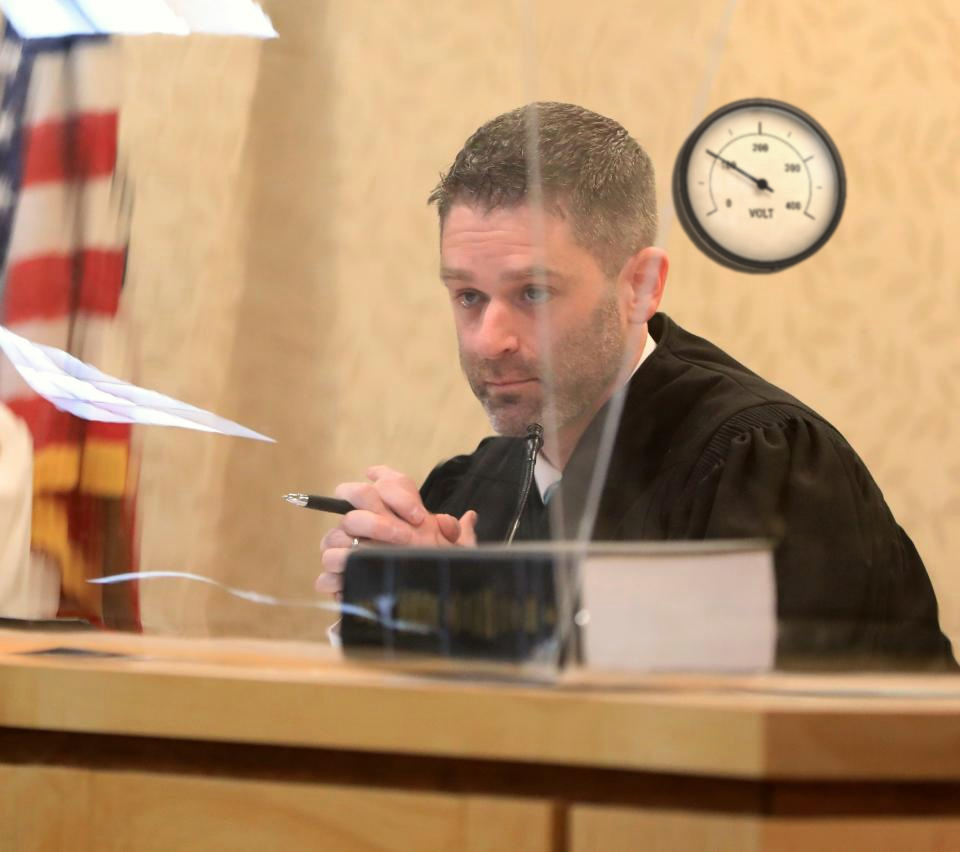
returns 100,V
